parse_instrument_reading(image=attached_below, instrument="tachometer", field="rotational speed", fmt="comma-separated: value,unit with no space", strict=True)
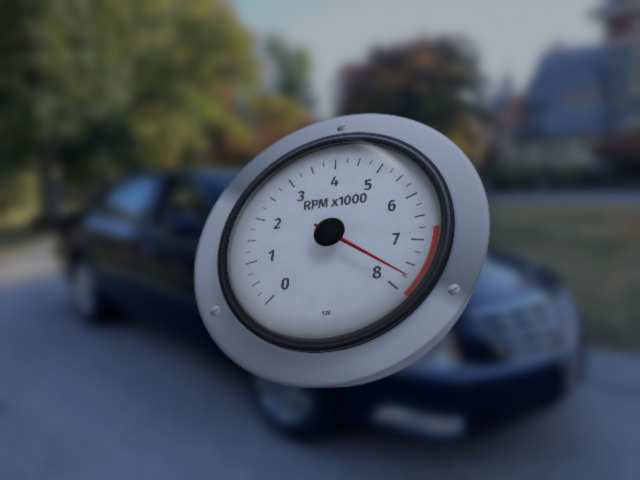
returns 7750,rpm
